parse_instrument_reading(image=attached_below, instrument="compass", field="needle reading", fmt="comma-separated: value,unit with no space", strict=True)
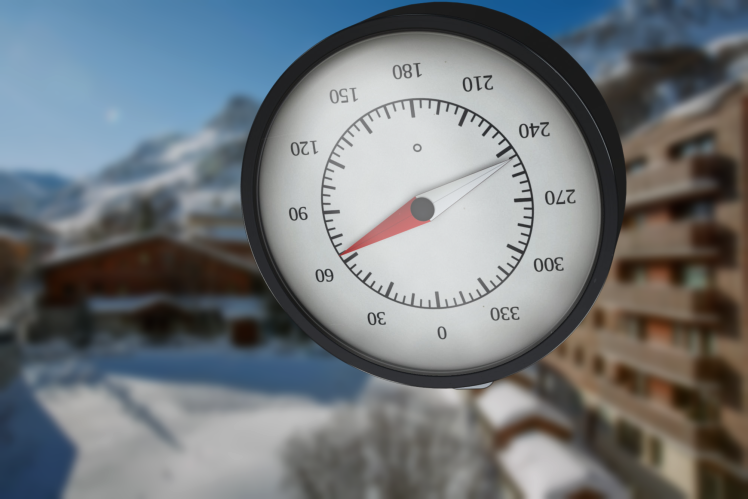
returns 65,°
